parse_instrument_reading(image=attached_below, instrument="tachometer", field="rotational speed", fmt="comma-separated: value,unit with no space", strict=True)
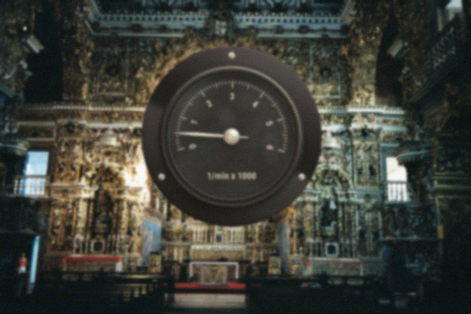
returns 500,rpm
